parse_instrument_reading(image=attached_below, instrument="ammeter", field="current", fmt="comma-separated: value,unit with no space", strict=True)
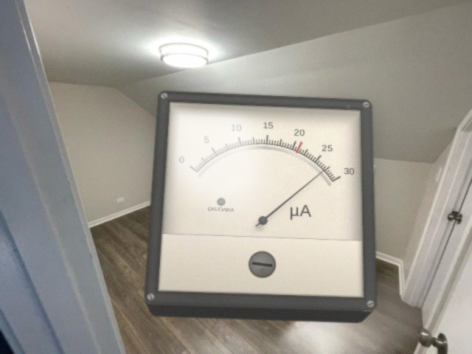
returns 27.5,µA
